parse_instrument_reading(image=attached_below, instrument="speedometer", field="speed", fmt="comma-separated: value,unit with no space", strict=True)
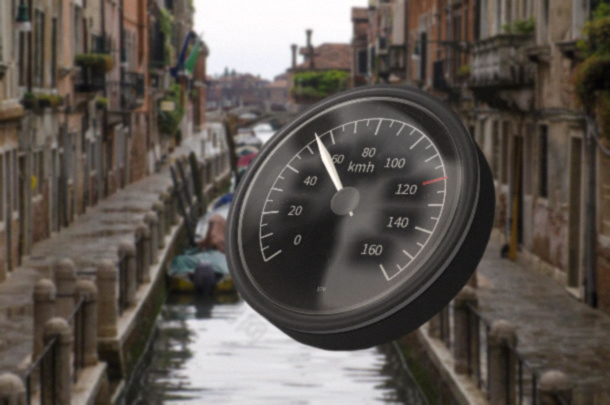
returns 55,km/h
